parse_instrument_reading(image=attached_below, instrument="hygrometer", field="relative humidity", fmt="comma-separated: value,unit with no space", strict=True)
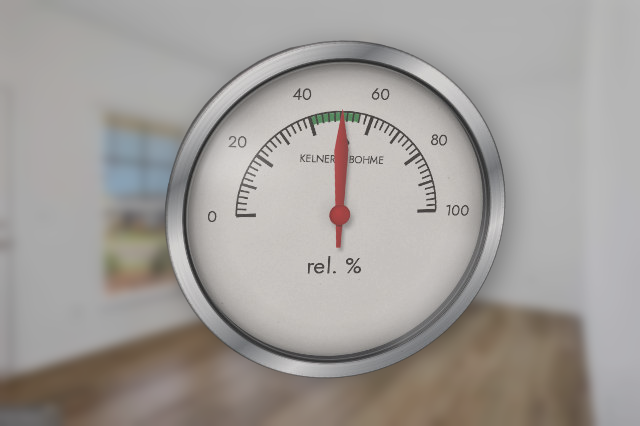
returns 50,%
